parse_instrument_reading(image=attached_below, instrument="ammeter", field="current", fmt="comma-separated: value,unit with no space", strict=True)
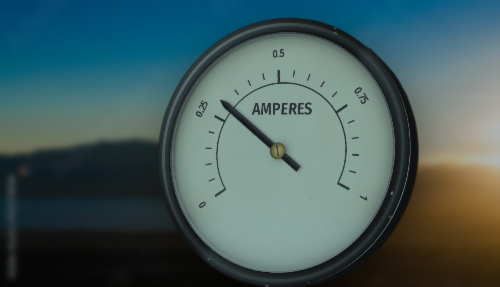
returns 0.3,A
